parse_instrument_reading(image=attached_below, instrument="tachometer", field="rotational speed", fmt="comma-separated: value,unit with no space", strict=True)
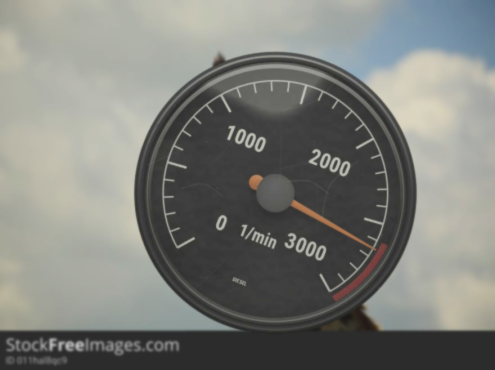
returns 2650,rpm
